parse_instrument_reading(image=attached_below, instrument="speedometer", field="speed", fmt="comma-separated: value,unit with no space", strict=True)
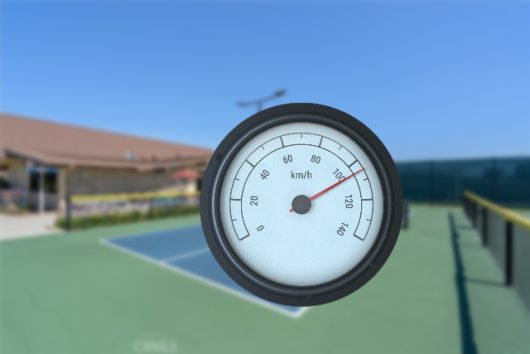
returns 105,km/h
